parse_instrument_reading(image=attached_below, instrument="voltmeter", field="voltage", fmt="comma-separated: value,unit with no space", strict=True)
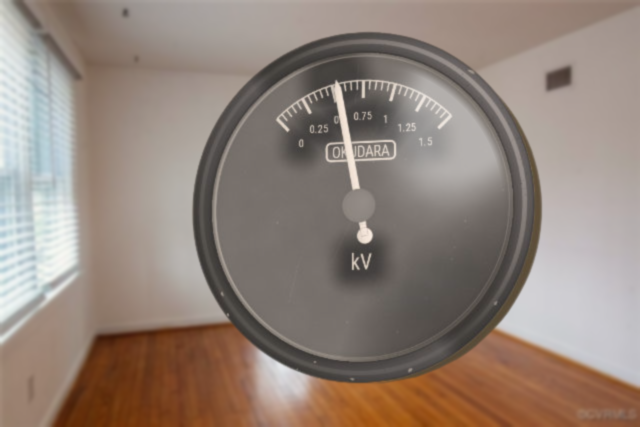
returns 0.55,kV
